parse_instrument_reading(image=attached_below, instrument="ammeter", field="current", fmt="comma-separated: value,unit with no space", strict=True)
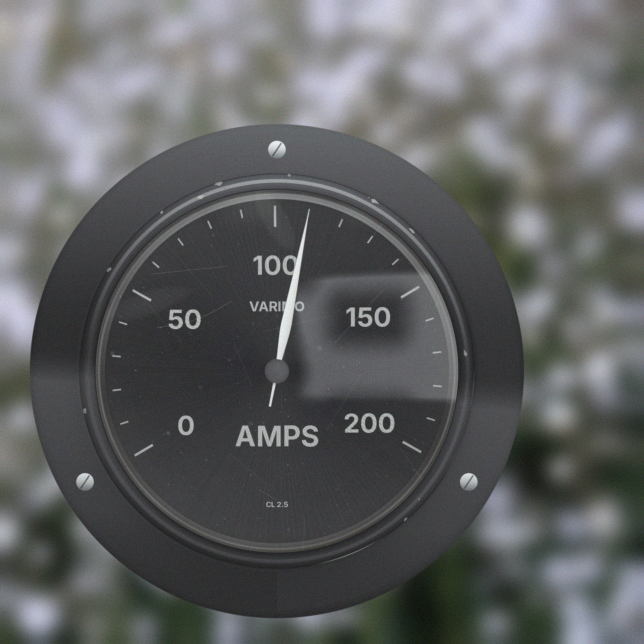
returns 110,A
